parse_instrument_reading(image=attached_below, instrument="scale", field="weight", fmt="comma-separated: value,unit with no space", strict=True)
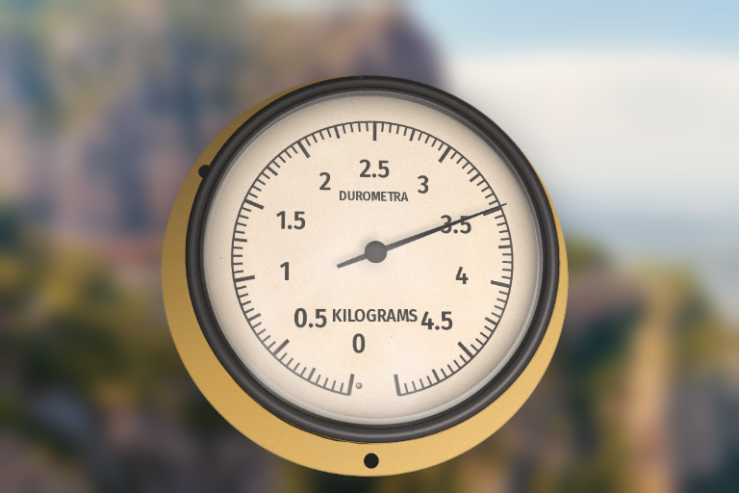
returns 3.5,kg
